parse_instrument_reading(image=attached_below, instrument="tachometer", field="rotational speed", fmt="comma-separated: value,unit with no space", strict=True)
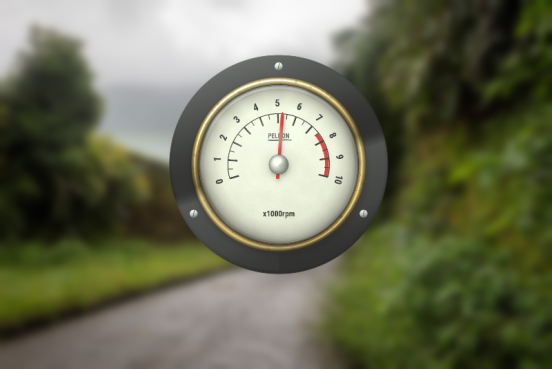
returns 5250,rpm
